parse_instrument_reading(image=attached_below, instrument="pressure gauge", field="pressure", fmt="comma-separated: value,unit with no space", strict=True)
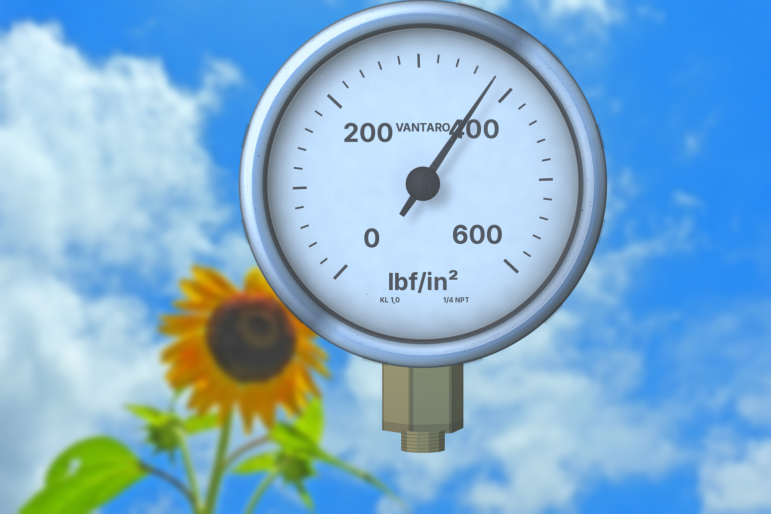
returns 380,psi
